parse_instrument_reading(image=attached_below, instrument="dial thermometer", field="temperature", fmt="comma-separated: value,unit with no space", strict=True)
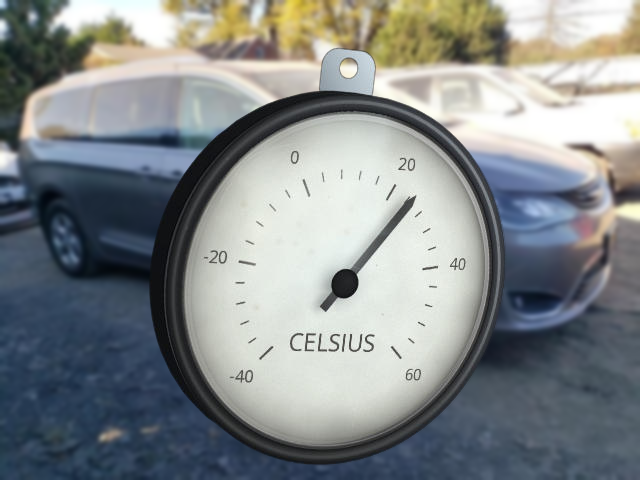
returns 24,°C
